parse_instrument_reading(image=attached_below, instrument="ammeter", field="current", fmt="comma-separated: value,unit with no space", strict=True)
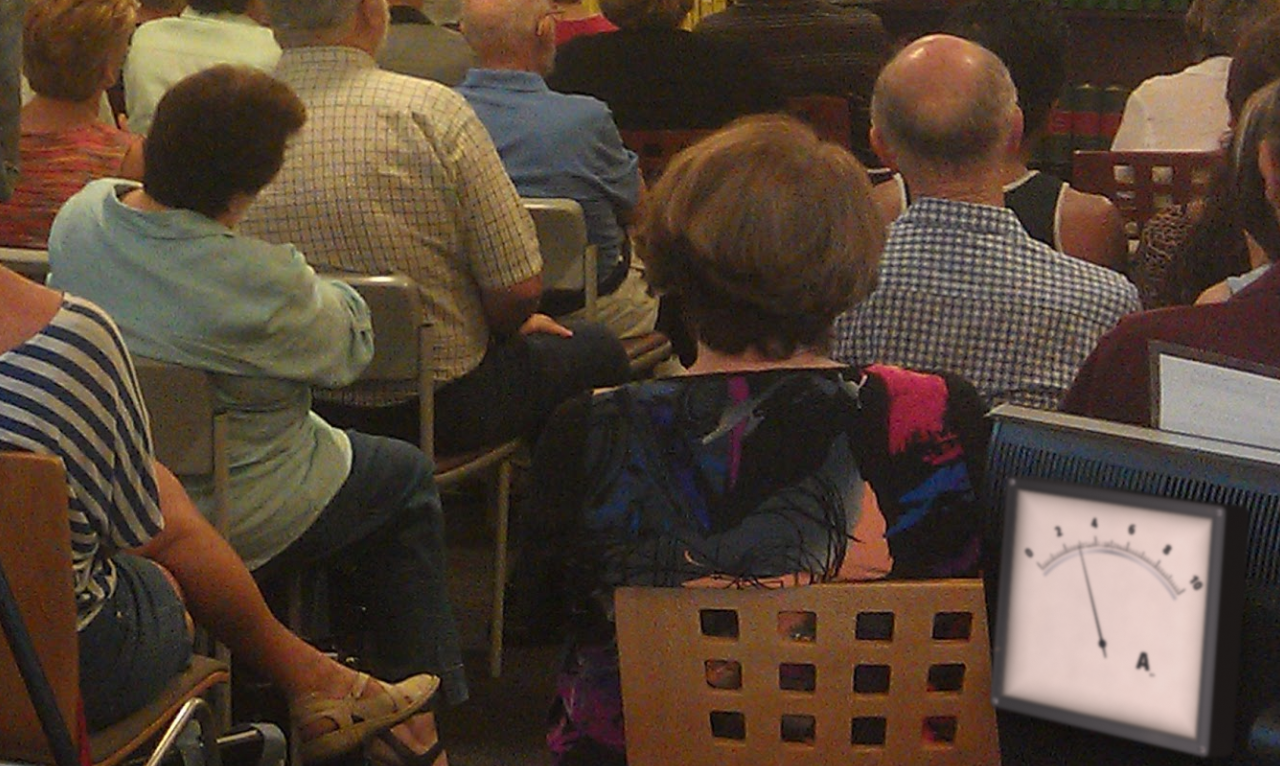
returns 3,A
